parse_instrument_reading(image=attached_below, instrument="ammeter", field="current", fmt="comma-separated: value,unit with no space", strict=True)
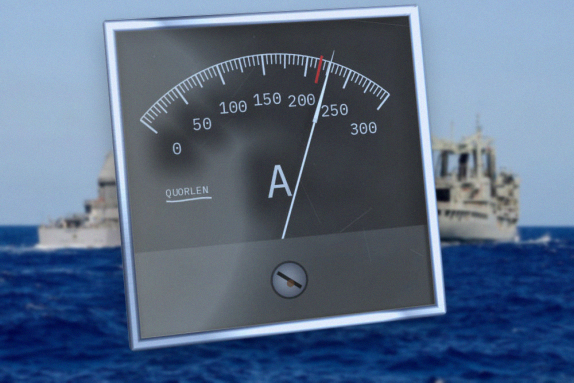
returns 225,A
